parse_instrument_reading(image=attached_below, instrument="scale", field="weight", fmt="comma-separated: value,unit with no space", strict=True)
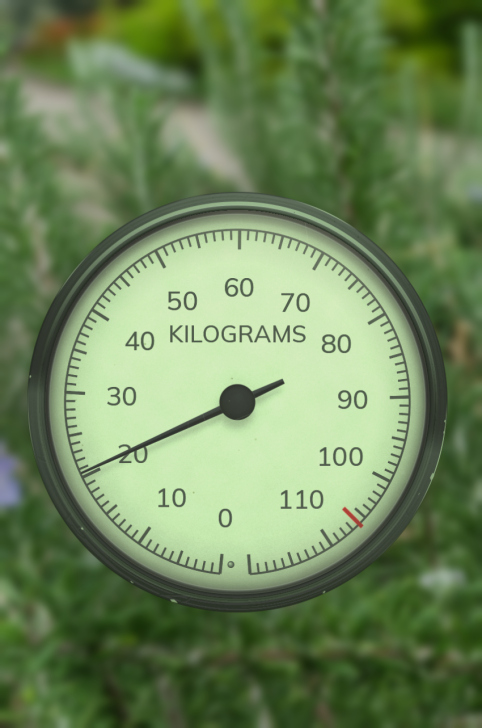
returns 20.5,kg
